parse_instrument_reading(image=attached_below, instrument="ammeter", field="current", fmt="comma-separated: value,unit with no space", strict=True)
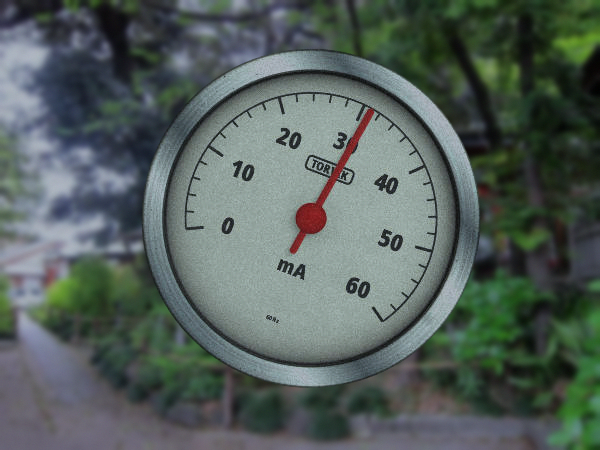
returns 31,mA
